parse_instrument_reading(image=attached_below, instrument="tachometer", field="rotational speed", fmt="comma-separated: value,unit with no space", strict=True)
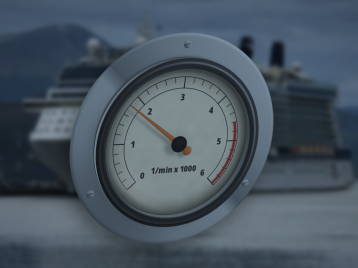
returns 1800,rpm
